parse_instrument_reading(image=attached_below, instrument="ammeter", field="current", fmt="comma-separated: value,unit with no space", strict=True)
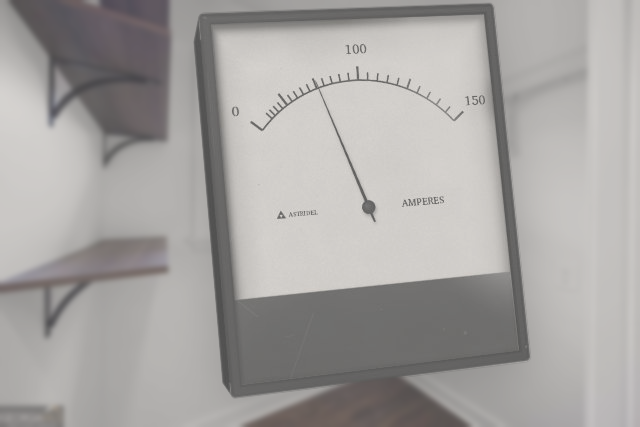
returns 75,A
